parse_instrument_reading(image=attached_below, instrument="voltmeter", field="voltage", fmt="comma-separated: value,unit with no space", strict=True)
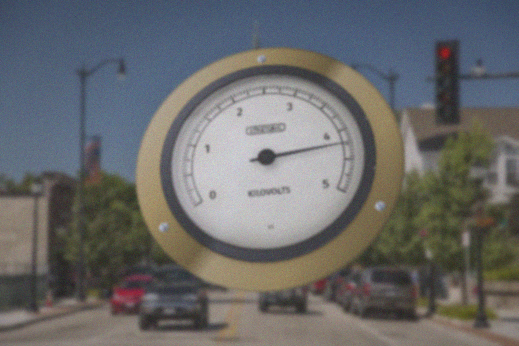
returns 4.25,kV
